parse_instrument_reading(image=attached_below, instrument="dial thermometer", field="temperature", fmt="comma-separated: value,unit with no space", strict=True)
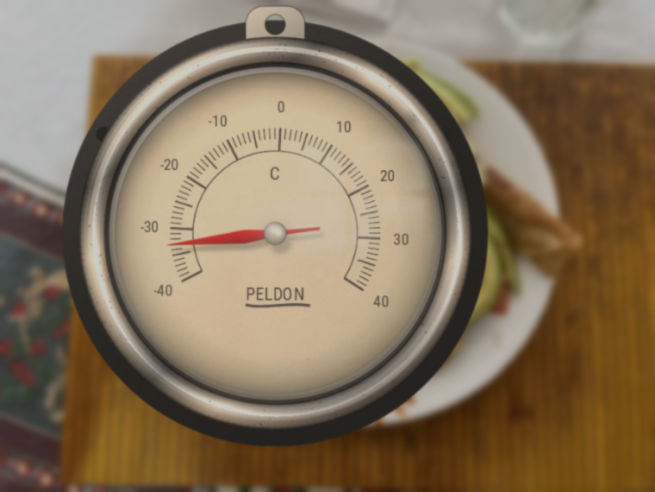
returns -33,°C
